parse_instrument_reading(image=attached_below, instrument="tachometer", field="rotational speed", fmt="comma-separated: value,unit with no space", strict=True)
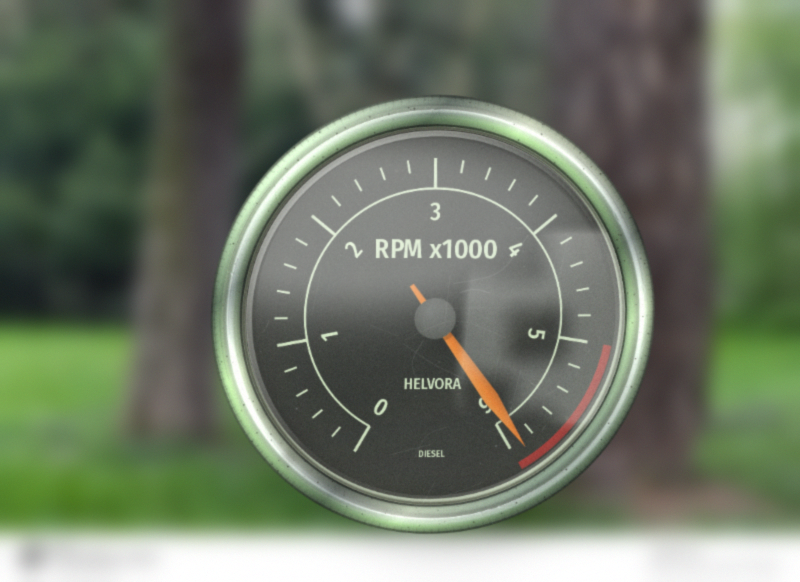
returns 5900,rpm
